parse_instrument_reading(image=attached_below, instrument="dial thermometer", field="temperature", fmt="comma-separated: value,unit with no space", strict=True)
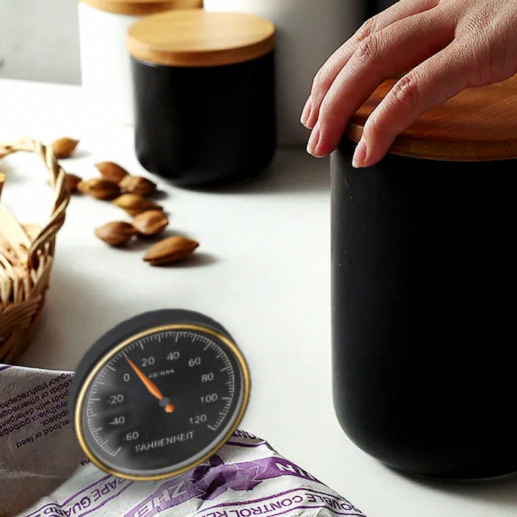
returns 10,°F
